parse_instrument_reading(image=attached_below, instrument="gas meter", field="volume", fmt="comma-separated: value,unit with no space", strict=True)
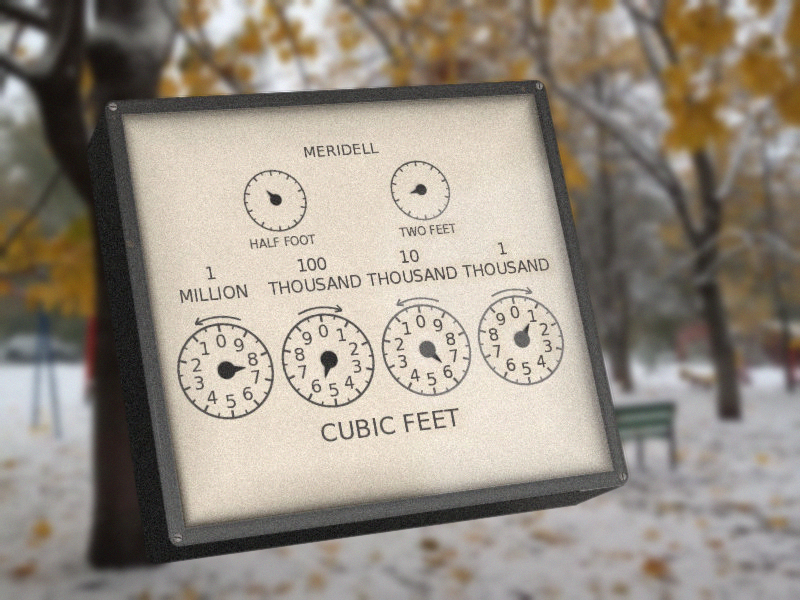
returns 756100,ft³
